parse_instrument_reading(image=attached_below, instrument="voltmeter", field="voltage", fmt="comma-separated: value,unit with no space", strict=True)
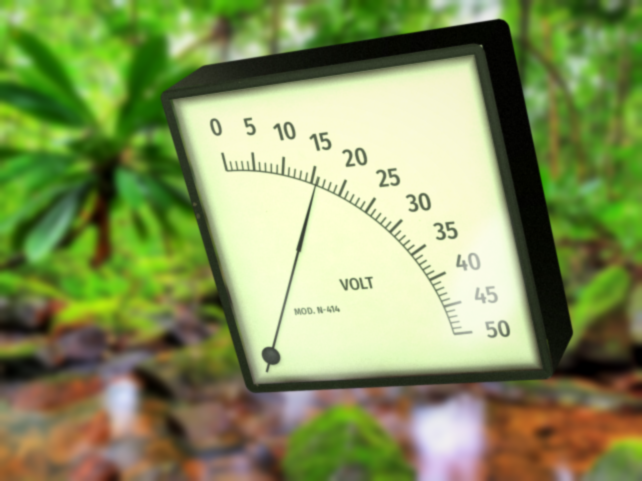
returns 16,V
